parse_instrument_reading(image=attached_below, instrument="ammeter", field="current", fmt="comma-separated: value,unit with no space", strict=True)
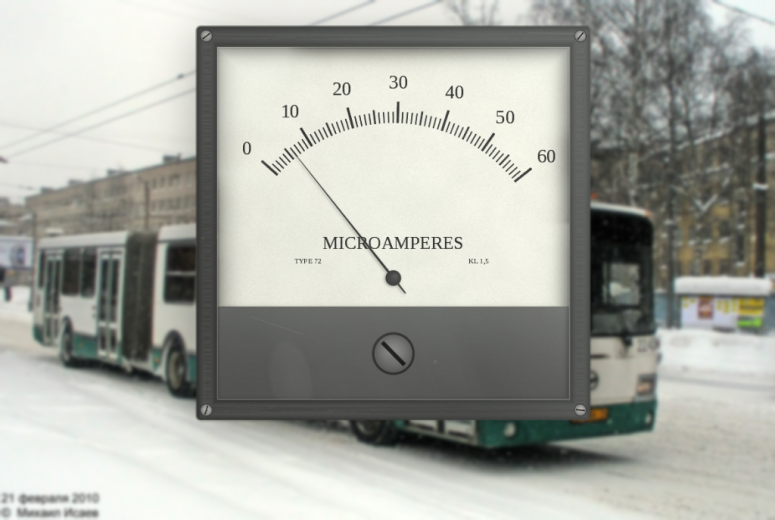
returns 6,µA
